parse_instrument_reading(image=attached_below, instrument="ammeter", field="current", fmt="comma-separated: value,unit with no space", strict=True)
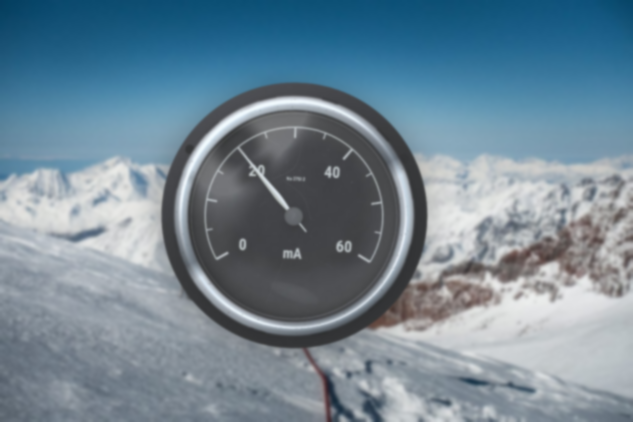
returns 20,mA
